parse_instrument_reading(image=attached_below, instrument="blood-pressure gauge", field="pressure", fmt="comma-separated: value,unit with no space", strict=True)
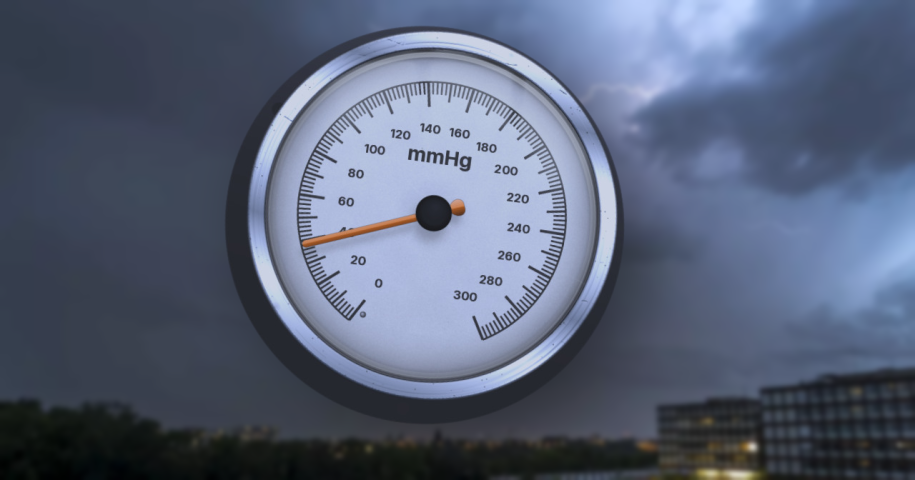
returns 38,mmHg
